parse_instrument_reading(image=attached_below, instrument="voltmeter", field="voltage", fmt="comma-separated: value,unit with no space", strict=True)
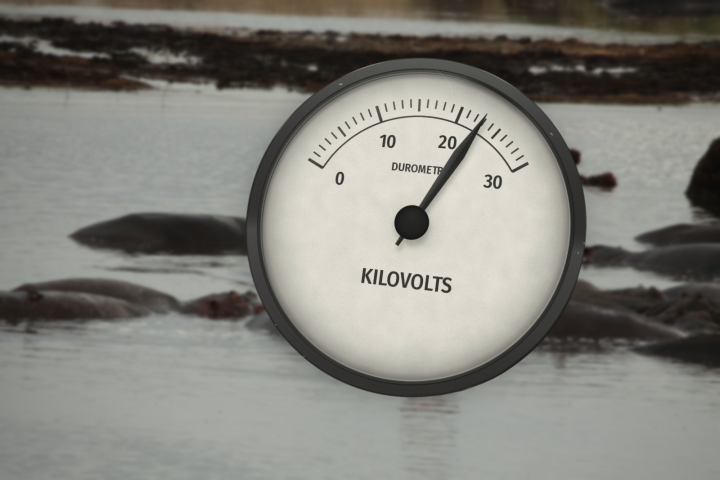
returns 23,kV
